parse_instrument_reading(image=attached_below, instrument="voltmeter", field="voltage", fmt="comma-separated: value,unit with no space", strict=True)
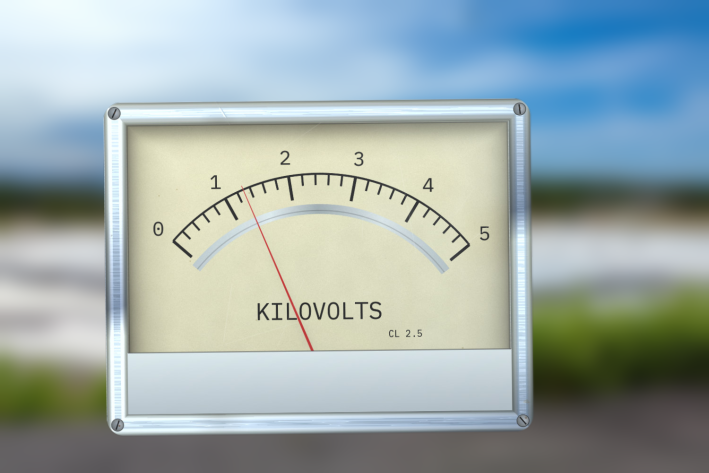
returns 1.3,kV
